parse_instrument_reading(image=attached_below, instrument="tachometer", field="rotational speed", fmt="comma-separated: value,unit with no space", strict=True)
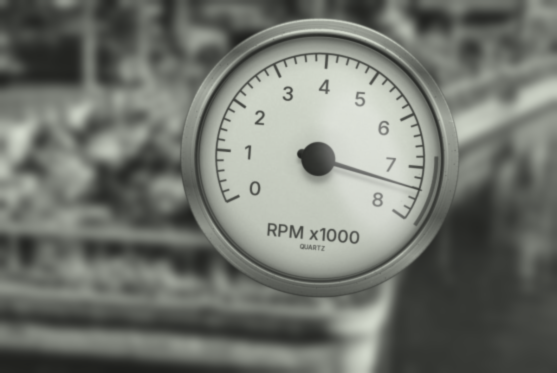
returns 7400,rpm
